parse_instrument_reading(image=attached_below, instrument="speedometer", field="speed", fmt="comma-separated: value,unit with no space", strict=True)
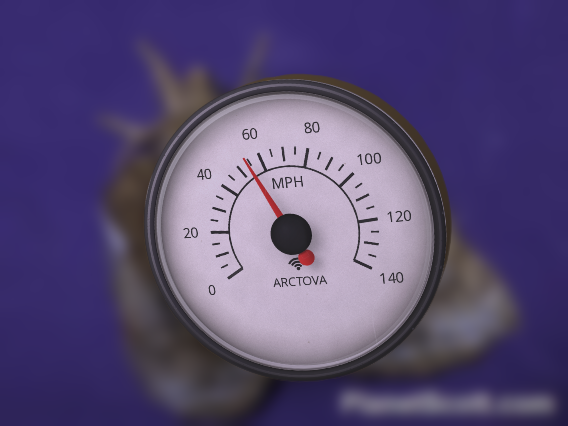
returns 55,mph
